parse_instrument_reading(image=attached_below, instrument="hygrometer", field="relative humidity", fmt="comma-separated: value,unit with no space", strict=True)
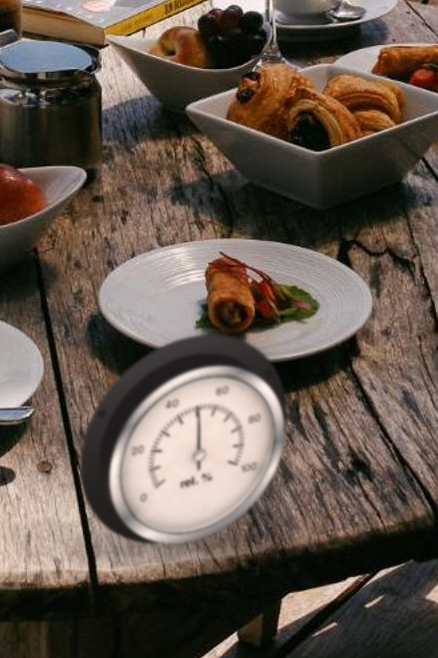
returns 50,%
